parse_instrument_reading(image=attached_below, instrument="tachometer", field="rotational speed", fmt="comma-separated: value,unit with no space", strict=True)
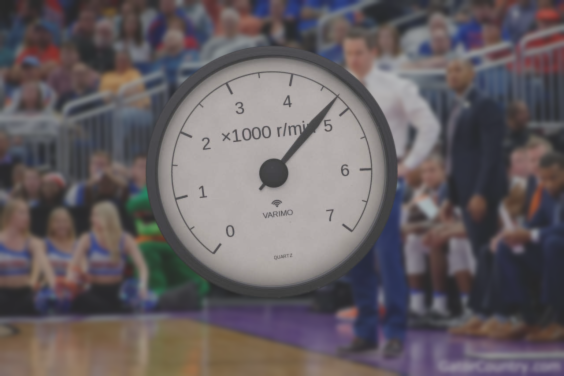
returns 4750,rpm
